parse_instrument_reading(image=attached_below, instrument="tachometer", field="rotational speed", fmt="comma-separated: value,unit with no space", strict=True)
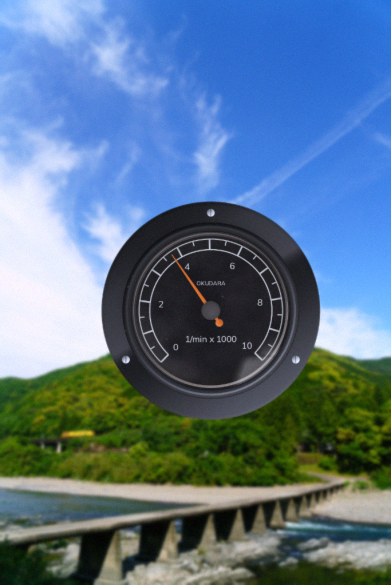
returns 3750,rpm
